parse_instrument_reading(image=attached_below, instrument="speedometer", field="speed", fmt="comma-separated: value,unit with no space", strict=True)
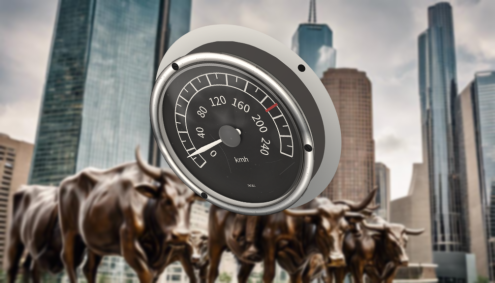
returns 15,km/h
